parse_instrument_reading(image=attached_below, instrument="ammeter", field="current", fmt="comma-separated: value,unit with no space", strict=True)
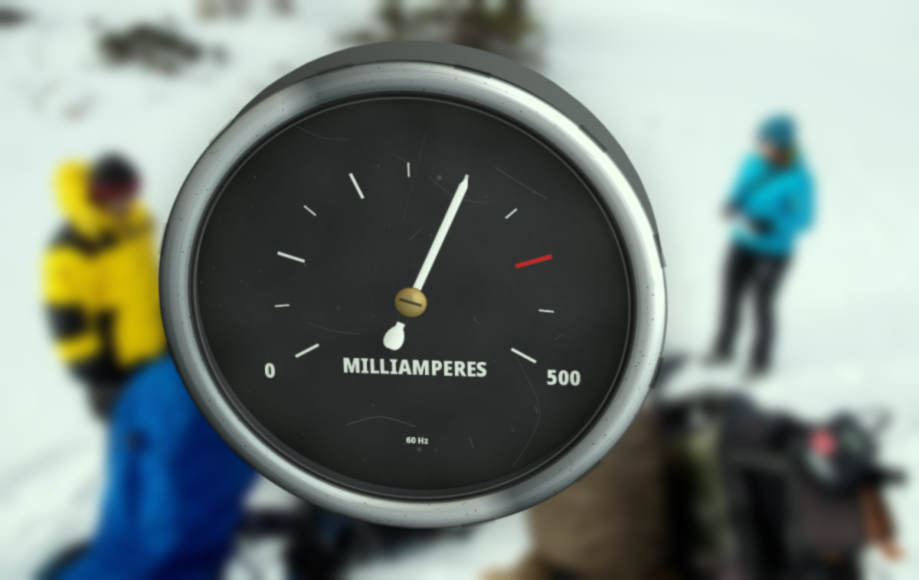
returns 300,mA
